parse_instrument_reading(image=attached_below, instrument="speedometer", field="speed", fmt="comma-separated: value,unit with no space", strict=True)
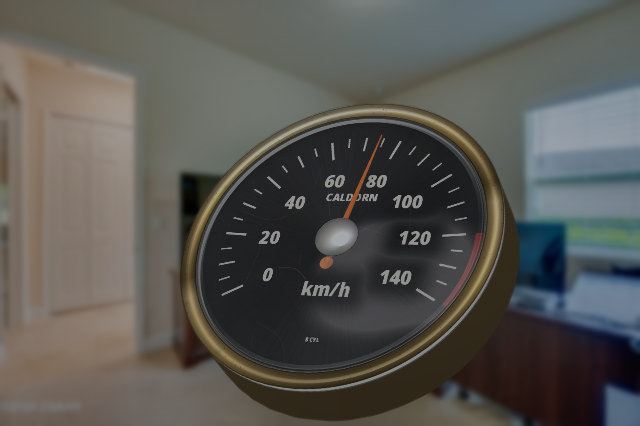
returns 75,km/h
